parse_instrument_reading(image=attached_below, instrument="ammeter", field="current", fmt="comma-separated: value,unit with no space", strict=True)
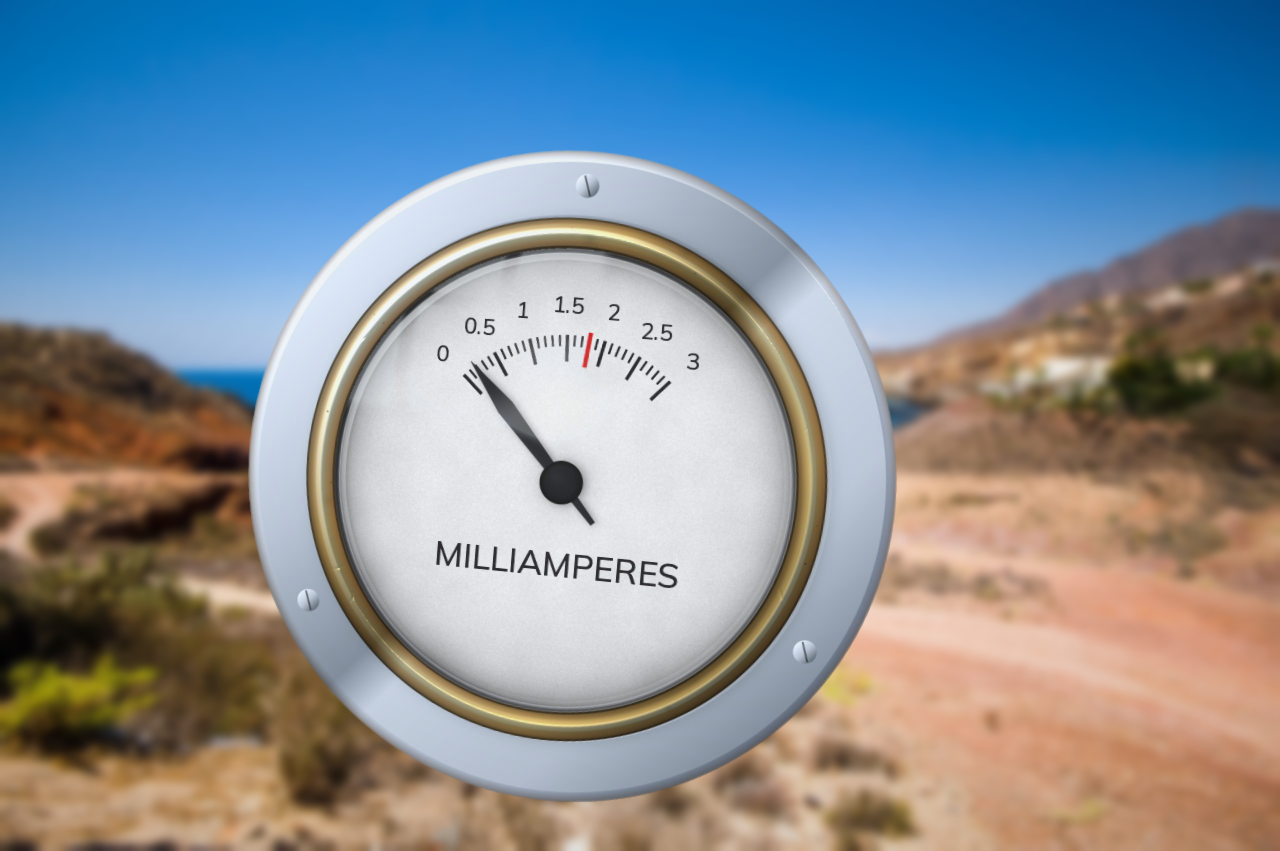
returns 0.2,mA
